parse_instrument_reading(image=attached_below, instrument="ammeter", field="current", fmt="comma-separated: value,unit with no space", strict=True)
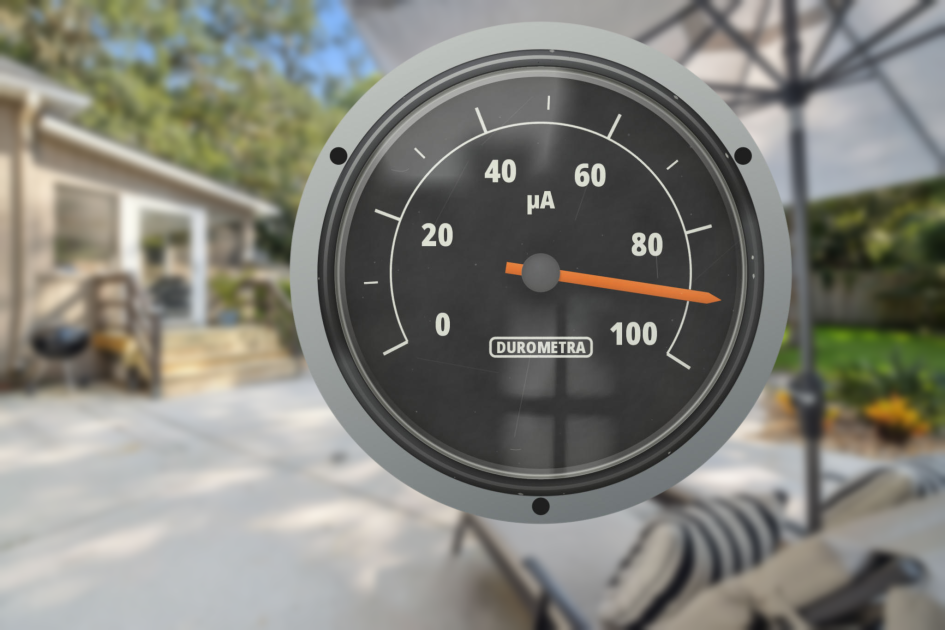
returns 90,µA
